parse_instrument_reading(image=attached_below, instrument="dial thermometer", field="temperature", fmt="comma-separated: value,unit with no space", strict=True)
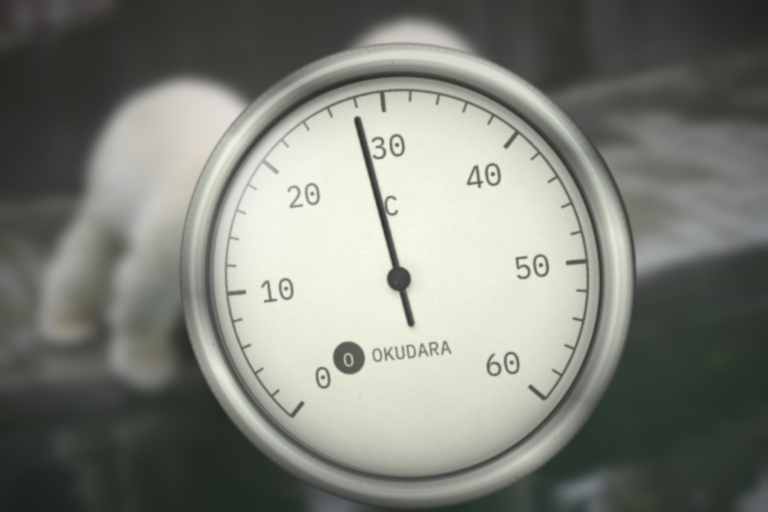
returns 28,°C
